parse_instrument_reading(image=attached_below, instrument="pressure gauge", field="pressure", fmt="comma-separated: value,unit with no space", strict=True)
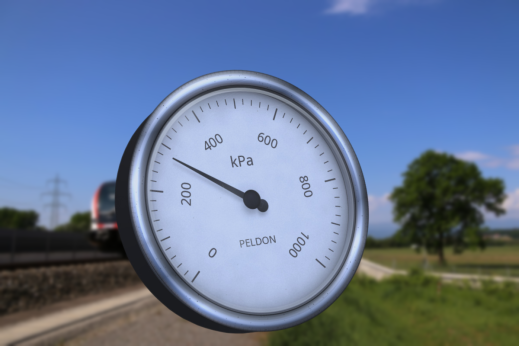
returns 280,kPa
